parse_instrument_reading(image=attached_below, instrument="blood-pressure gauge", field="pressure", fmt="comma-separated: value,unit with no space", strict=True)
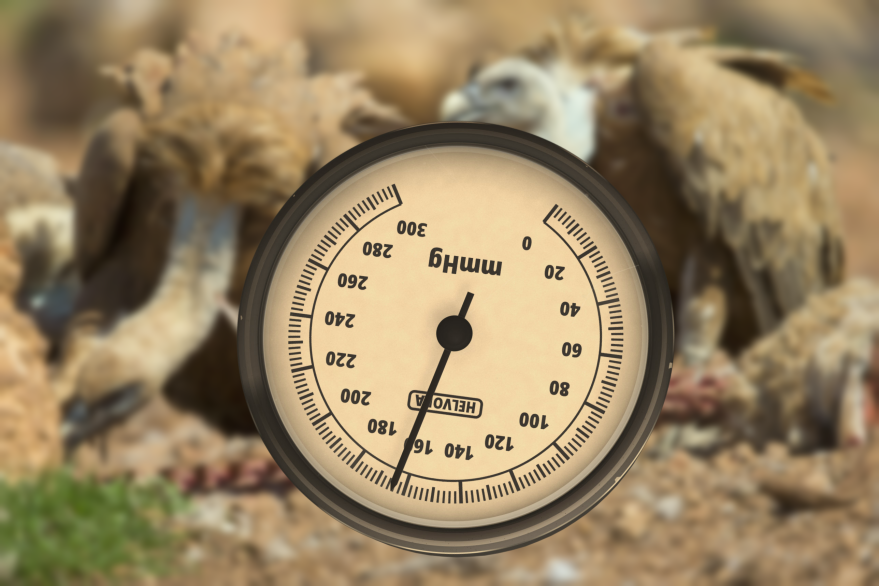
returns 164,mmHg
